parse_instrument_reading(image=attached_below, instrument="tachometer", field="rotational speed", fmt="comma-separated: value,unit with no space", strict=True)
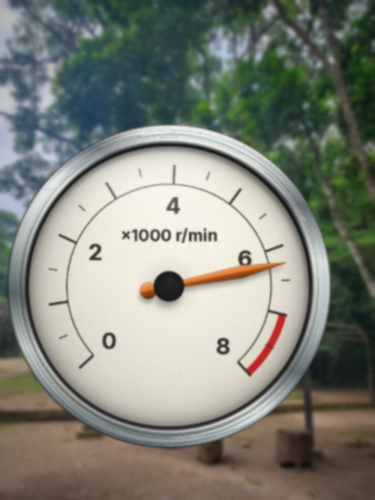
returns 6250,rpm
